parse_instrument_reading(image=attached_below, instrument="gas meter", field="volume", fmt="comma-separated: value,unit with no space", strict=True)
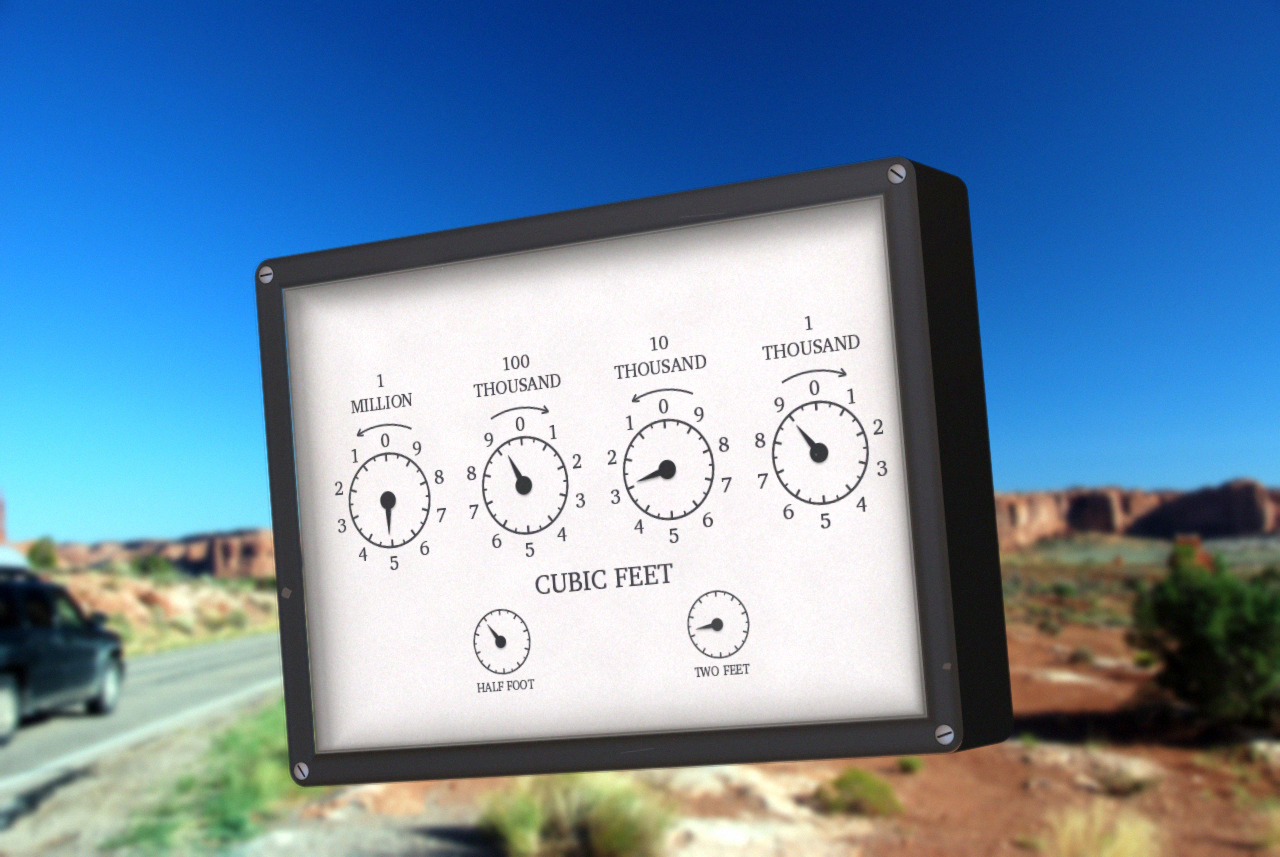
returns 492900,ft³
